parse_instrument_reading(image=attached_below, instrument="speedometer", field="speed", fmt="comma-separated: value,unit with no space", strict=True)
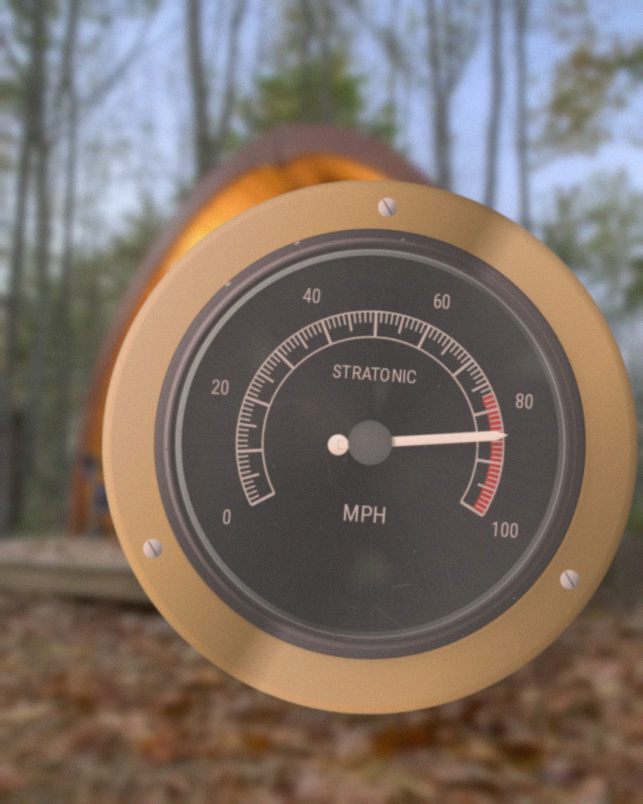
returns 85,mph
